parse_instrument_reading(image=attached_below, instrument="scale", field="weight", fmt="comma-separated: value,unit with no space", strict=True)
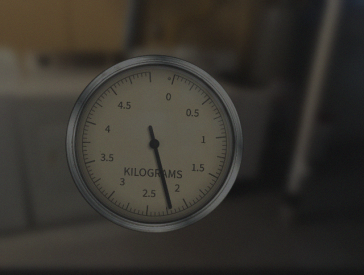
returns 2.2,kg
